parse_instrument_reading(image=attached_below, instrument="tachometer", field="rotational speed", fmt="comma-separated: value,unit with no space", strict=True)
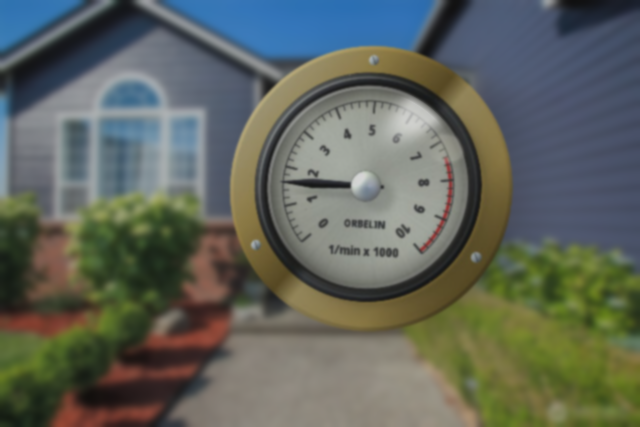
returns 1600,rpm
